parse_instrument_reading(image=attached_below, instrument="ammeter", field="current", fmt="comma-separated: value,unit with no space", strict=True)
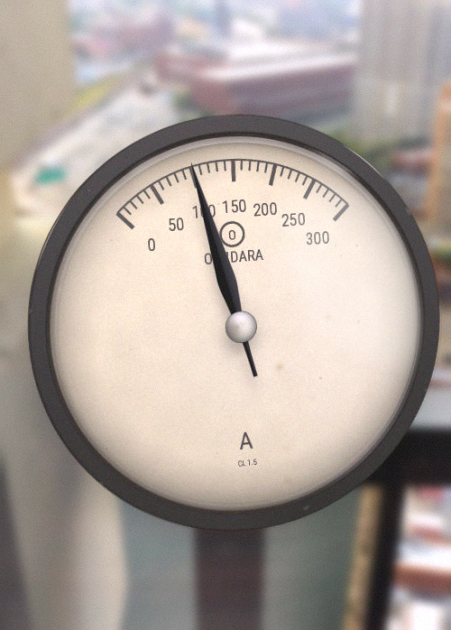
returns 100,A
